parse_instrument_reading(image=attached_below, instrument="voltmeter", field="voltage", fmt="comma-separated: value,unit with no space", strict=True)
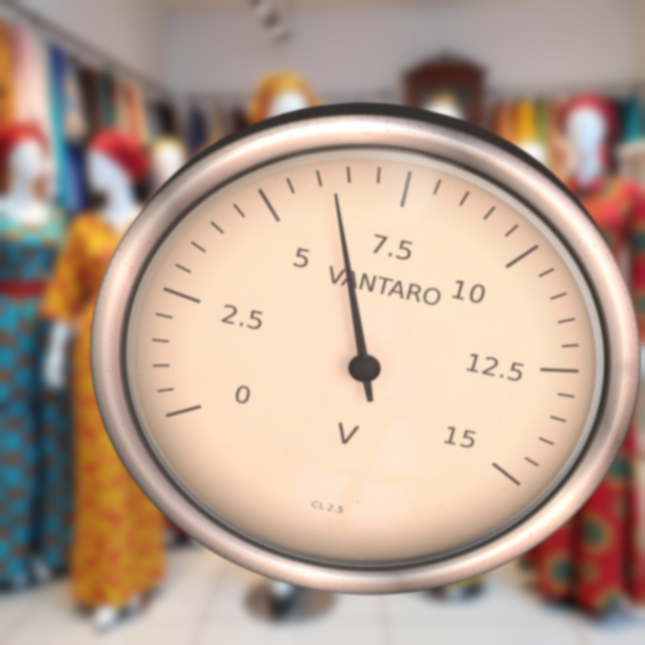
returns 6.25,V
